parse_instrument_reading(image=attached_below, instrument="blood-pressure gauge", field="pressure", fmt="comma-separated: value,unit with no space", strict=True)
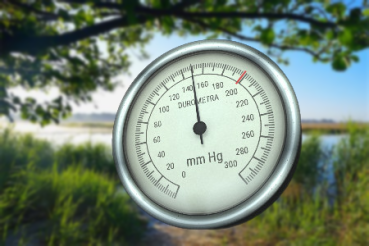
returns 150,mmHg
